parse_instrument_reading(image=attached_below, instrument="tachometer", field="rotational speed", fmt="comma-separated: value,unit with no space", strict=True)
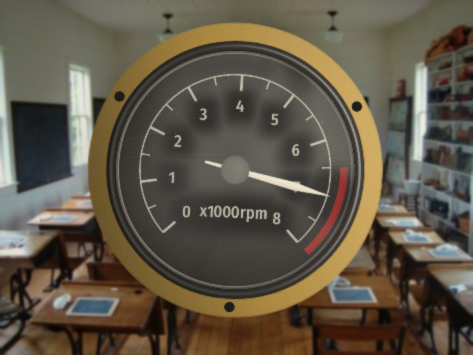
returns 7000,rpm
